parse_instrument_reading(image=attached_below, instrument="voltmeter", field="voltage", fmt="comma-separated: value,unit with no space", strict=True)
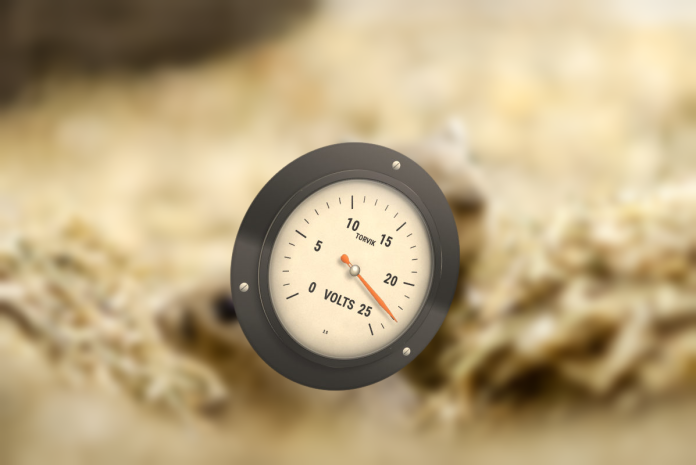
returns 23,V
